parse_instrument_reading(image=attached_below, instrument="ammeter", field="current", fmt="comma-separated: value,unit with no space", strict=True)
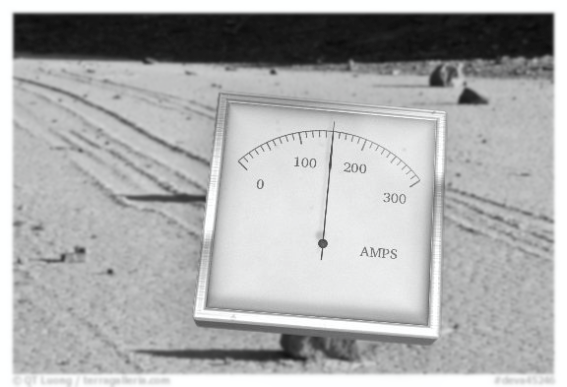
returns 150,A
